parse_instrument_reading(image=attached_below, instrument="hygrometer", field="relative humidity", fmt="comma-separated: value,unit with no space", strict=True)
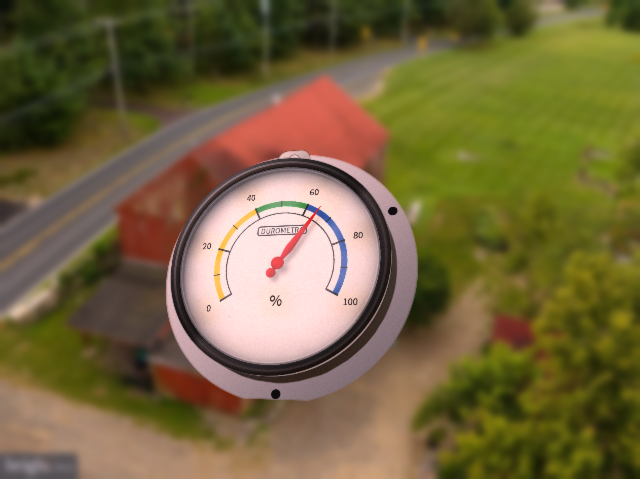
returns 65,%
